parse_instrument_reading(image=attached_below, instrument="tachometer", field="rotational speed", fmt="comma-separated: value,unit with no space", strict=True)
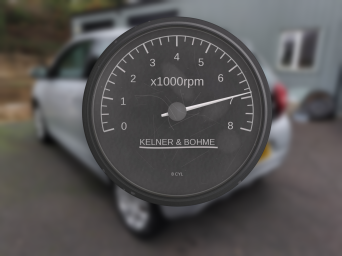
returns 6875,rpm
